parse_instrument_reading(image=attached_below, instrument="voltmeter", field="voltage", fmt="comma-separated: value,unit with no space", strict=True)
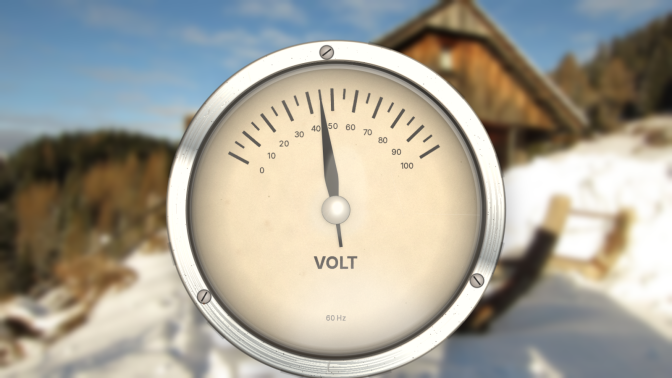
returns 45,V
